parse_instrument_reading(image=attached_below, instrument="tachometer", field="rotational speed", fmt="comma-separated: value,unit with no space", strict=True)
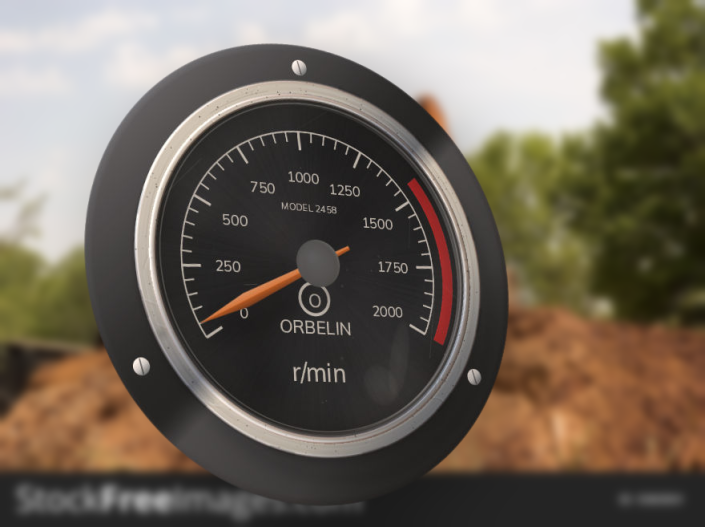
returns 50,rpm
